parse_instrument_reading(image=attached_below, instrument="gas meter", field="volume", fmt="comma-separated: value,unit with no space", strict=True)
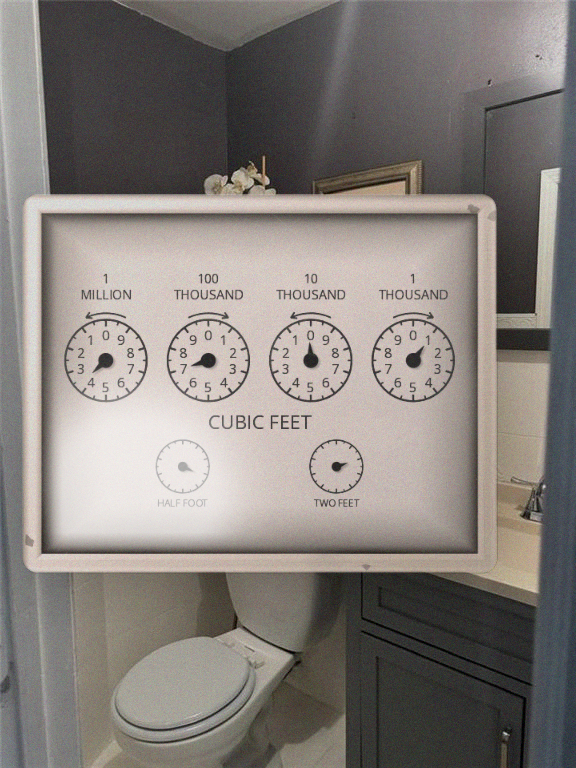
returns 370100,ft³
